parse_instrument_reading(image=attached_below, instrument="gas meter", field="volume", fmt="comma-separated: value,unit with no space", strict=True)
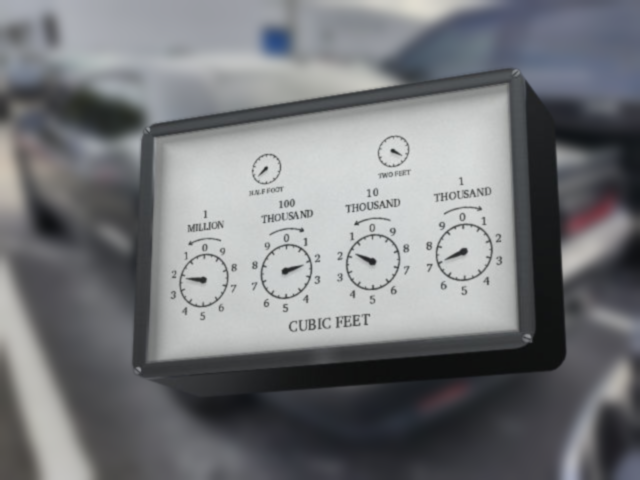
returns 221700,ft³
